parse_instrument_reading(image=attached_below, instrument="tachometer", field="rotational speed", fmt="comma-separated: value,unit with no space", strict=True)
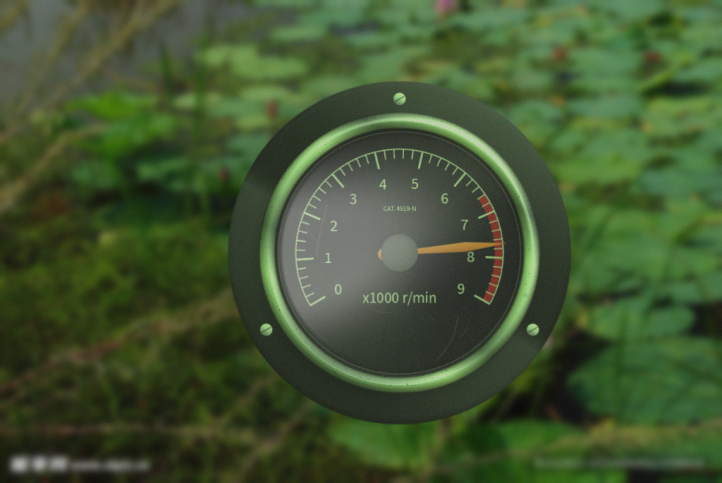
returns 7700,rpm
